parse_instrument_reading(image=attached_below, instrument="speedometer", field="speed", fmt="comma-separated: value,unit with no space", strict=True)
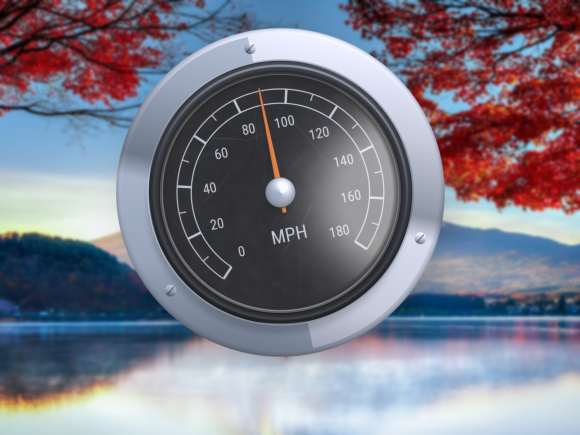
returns 90,mph
